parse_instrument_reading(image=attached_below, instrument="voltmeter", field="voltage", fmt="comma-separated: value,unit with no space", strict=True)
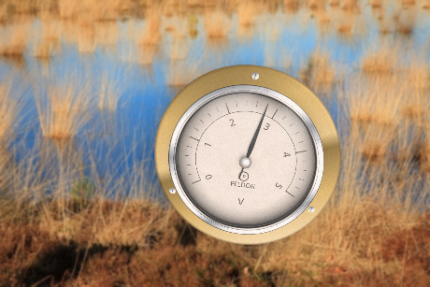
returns 2.8,V
